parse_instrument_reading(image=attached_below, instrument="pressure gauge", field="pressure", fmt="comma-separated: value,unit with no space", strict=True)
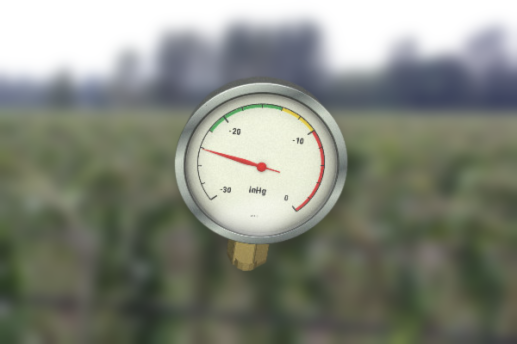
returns -24,inHg
